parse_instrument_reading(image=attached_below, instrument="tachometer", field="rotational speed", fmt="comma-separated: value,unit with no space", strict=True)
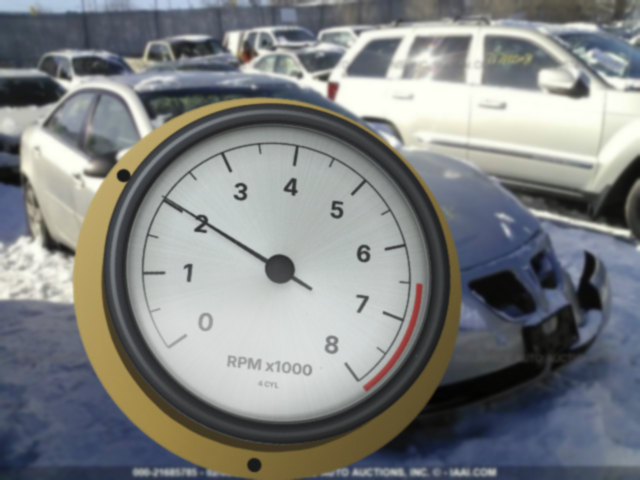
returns 2000,rpm
